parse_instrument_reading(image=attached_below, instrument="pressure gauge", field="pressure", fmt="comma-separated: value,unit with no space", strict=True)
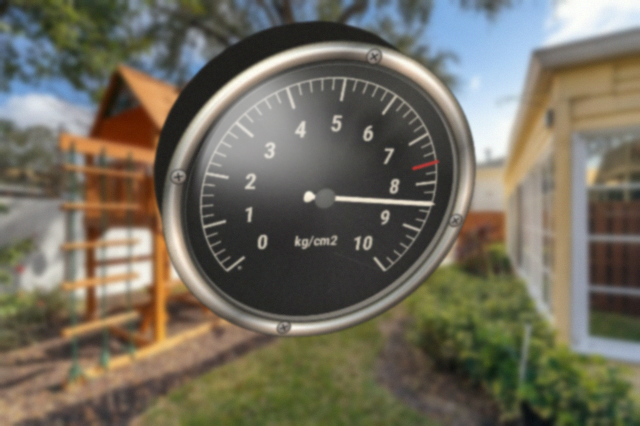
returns 8.4,kg/cm²
